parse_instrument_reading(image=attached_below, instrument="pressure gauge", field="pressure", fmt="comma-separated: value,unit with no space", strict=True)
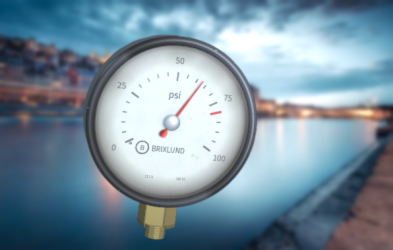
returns 62.5,psi
